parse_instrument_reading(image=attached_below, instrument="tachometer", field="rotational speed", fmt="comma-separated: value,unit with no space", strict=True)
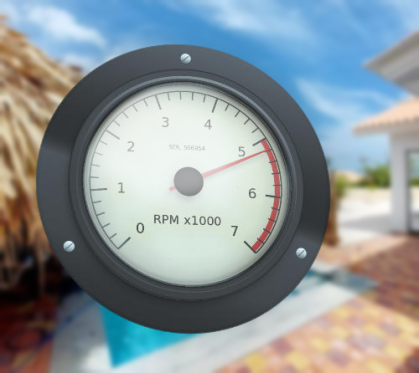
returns 5200,rpm
